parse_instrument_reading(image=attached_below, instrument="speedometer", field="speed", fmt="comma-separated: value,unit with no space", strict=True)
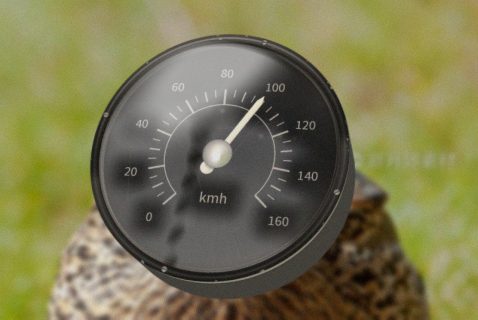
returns 100,km/h
